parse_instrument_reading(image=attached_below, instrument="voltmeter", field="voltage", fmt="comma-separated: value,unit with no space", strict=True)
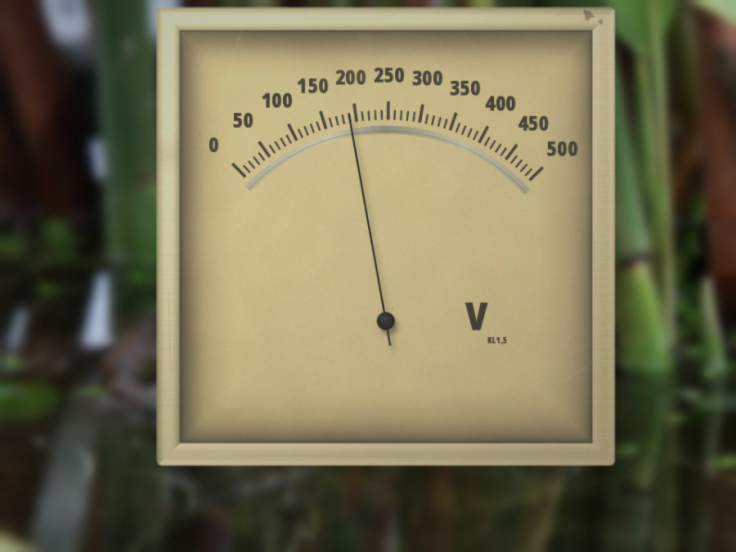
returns 190,V
